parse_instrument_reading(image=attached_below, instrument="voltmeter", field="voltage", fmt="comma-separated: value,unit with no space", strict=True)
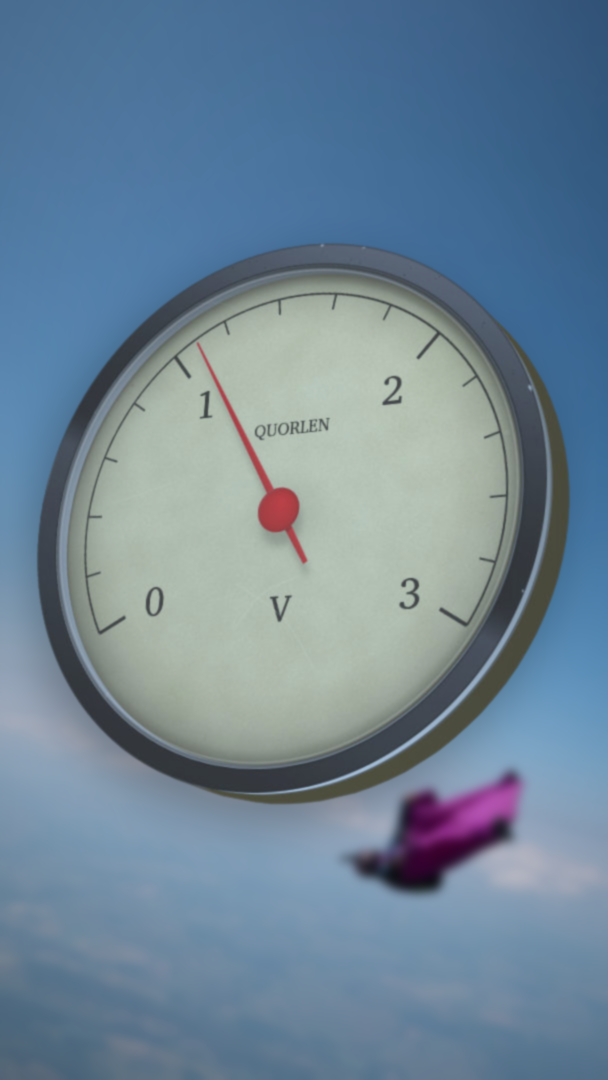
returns 1.1,V
